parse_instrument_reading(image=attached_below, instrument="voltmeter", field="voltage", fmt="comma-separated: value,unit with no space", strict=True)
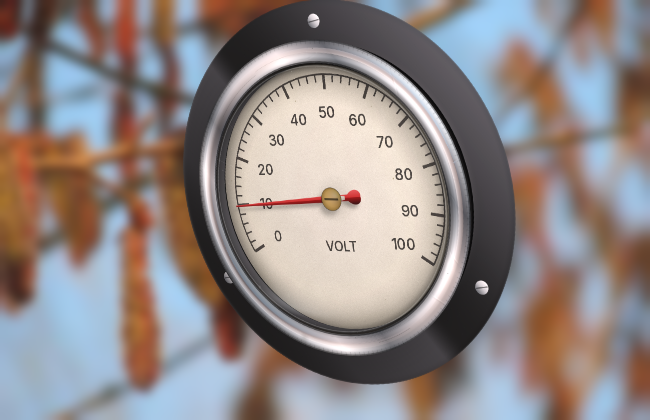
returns 10,V
